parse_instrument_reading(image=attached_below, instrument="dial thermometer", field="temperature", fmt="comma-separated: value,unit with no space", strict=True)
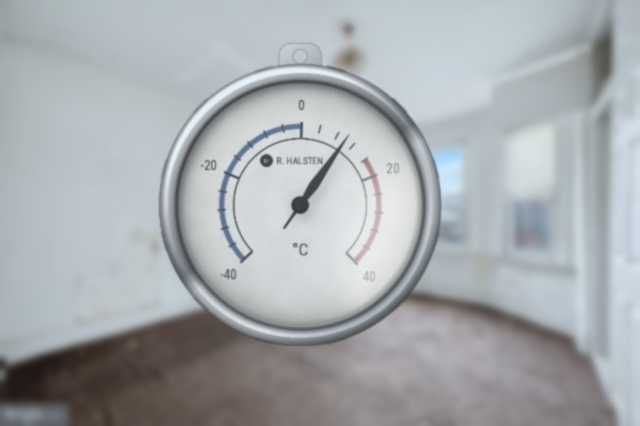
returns 10,°C
